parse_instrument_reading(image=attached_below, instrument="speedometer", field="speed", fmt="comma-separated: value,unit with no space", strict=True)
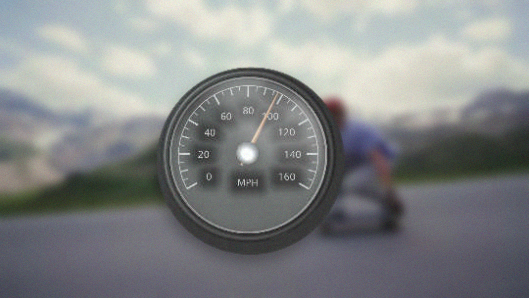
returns 97.5,mph
